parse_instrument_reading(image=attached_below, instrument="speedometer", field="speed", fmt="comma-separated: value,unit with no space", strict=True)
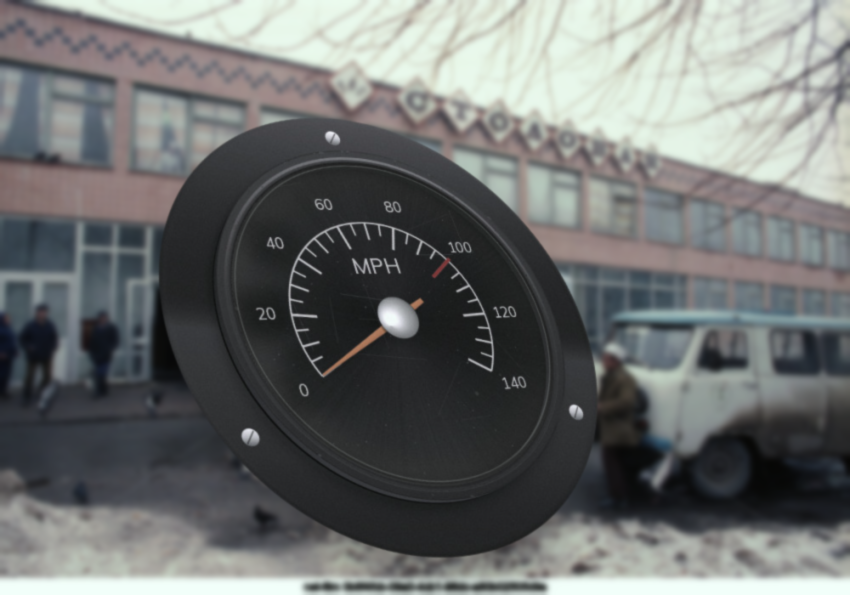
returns 0,mph
